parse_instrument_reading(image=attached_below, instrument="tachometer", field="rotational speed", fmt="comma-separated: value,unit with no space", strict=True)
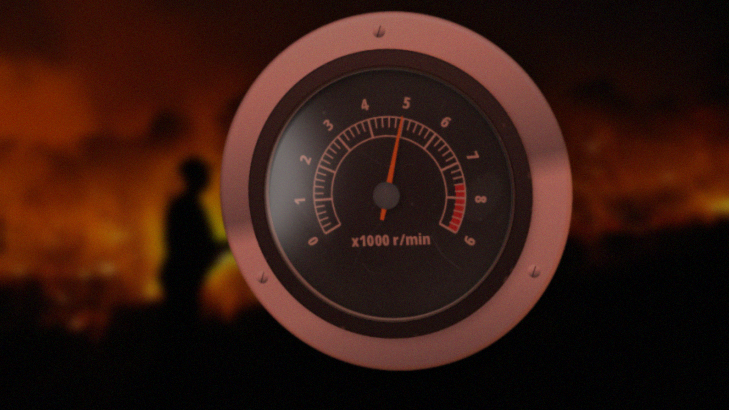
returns 5000,rpm
